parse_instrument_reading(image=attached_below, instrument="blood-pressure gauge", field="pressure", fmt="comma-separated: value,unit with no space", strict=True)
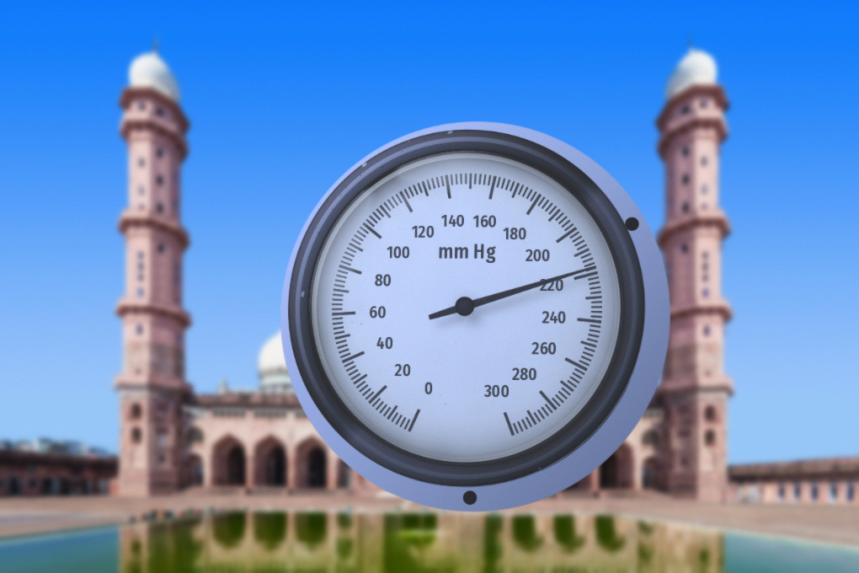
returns 218,mmHg
